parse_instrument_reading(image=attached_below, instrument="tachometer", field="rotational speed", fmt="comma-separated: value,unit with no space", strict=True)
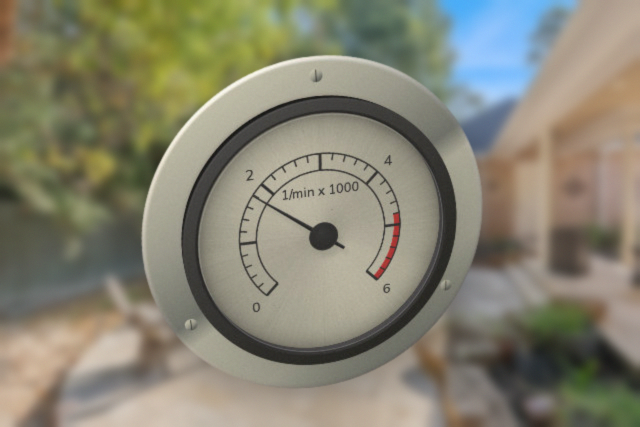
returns 1800,rpm
